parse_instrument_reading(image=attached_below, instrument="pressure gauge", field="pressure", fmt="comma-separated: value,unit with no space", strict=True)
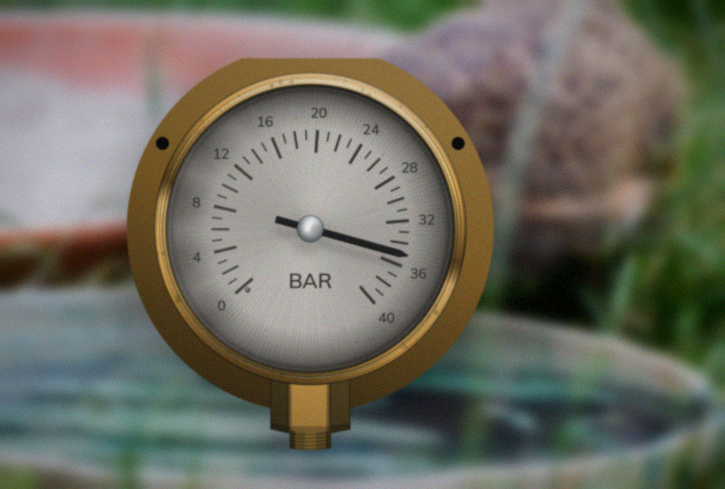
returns 35,bar
